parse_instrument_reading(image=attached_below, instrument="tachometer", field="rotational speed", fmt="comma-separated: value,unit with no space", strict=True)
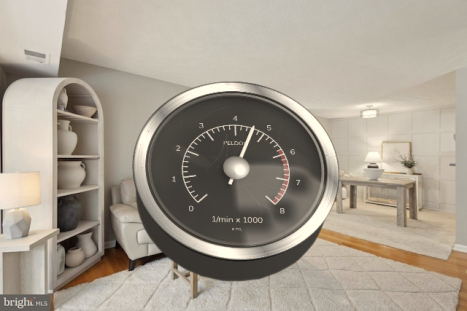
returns 4600,rpm
